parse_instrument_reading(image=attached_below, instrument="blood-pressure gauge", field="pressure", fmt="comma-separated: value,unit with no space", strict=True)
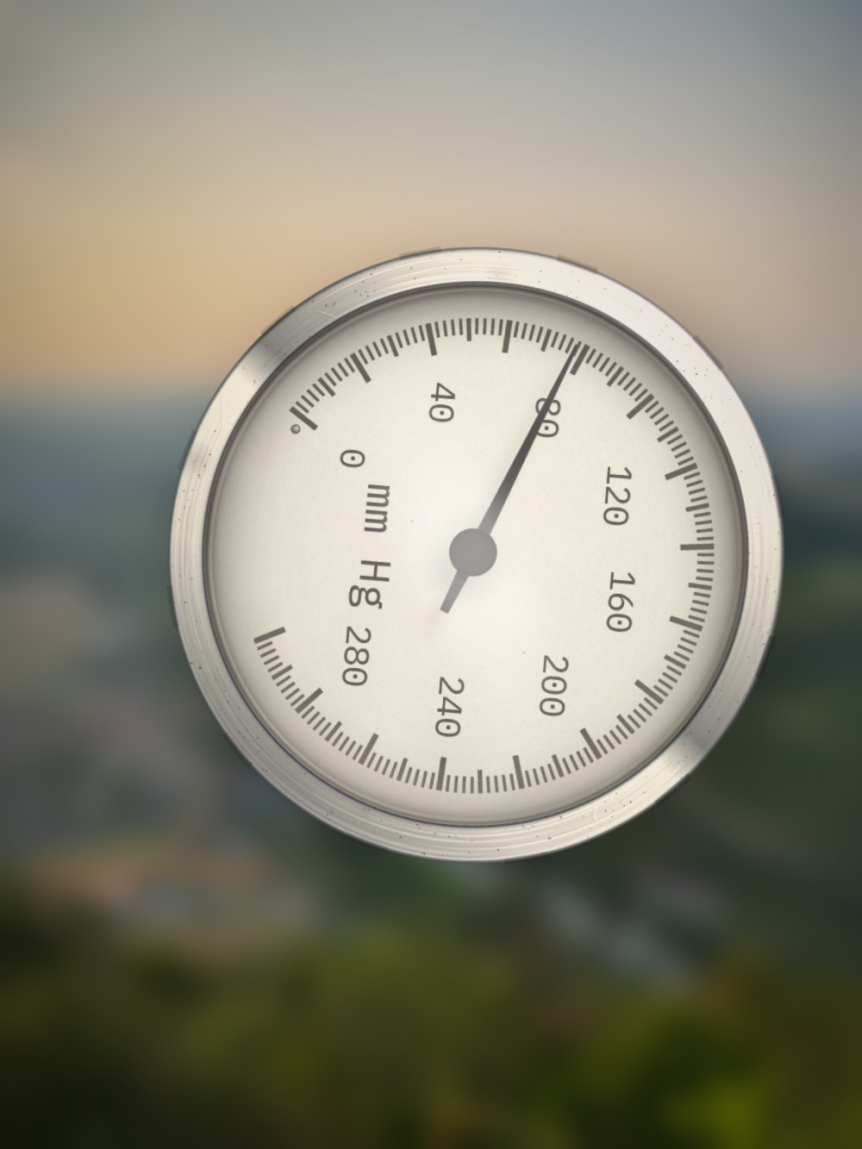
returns 78,mmHg
